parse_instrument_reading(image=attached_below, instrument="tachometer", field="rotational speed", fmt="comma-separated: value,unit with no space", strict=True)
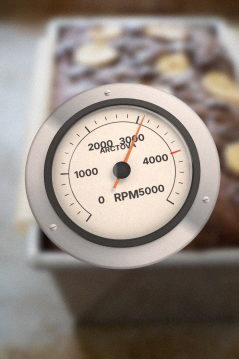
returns 3100,rpm
